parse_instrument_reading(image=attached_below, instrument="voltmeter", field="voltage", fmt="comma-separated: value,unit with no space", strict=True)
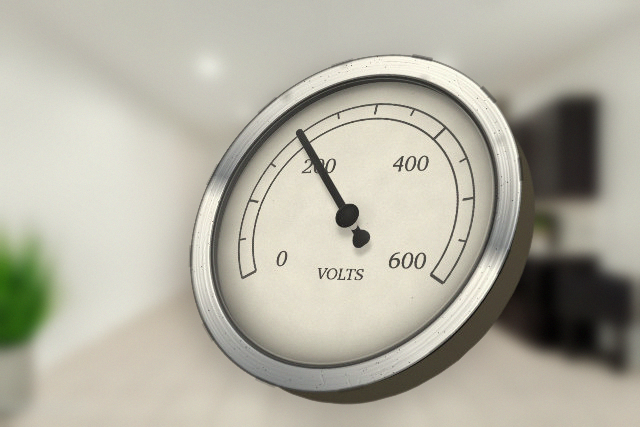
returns 200,V
